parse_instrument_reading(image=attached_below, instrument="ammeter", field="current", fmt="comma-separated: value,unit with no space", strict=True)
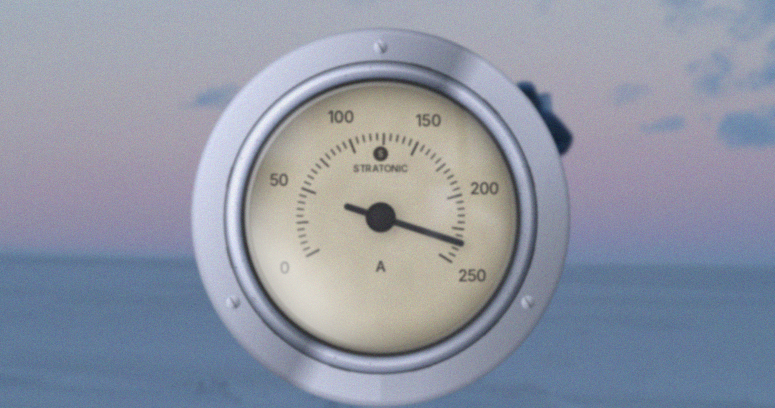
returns 235,A
